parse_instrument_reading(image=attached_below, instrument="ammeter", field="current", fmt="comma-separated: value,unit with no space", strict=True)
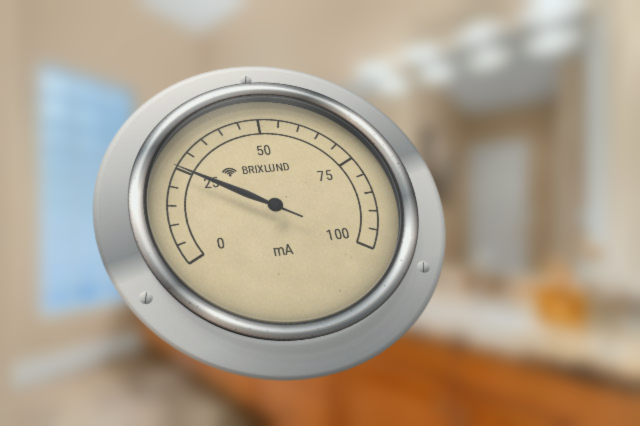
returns 25,mA
